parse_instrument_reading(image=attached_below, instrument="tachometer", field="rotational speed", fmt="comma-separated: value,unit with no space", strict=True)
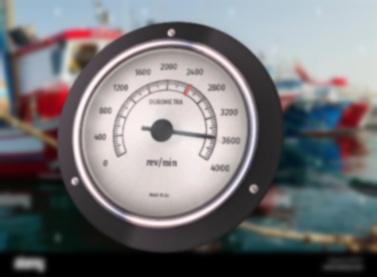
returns 3600,rpm
